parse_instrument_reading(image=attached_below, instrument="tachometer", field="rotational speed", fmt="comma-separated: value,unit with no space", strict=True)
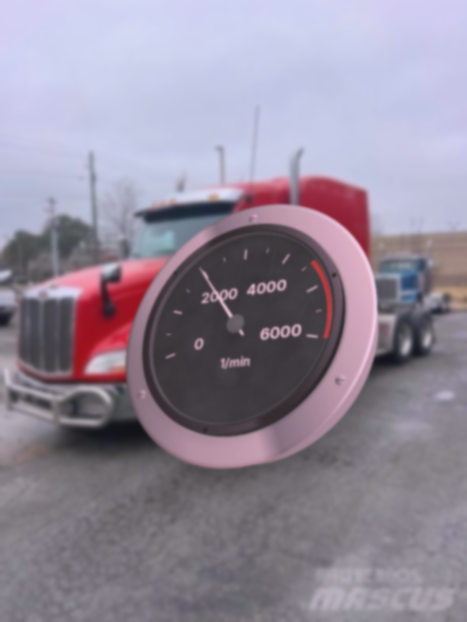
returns 2000,rpm
